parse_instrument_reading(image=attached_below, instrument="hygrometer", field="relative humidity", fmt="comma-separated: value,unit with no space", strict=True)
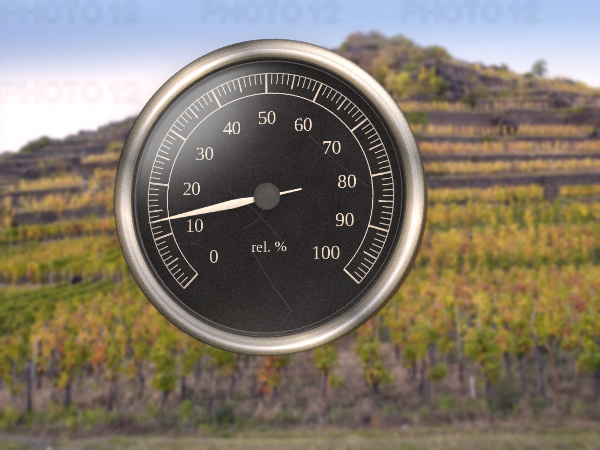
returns 13,%
